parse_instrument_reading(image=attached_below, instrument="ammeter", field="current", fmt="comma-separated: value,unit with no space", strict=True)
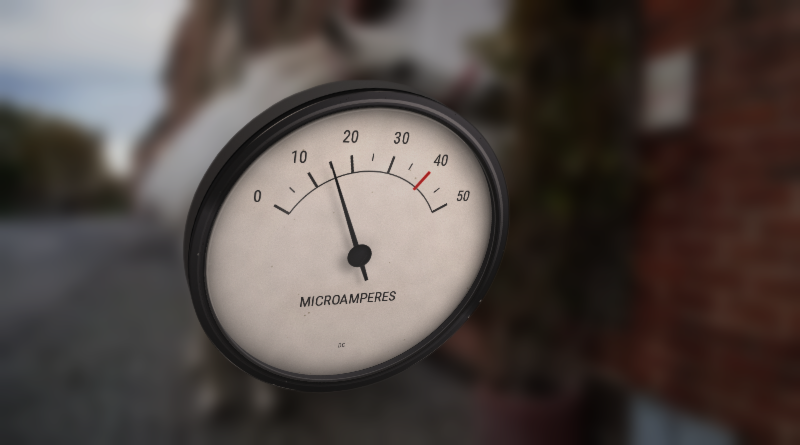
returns 15,µA
